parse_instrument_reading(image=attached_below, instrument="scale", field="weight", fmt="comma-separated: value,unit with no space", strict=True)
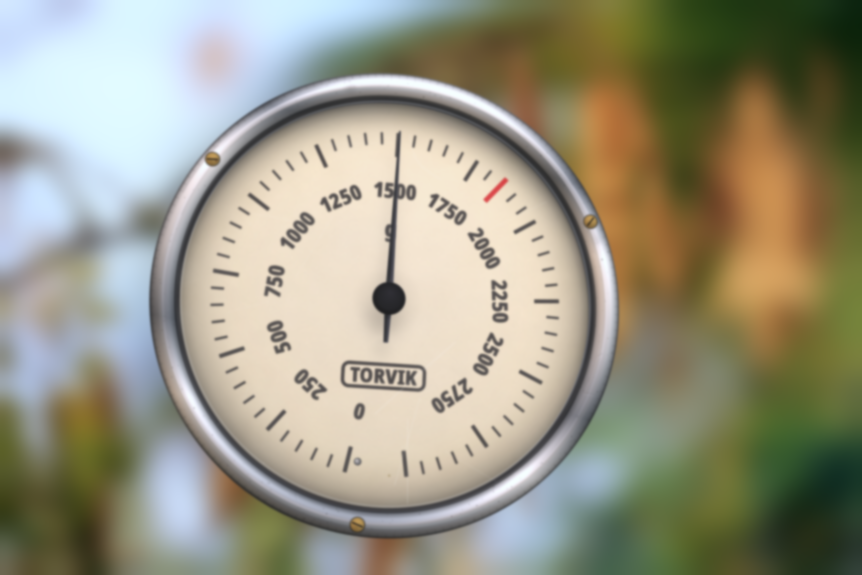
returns 1500,g
